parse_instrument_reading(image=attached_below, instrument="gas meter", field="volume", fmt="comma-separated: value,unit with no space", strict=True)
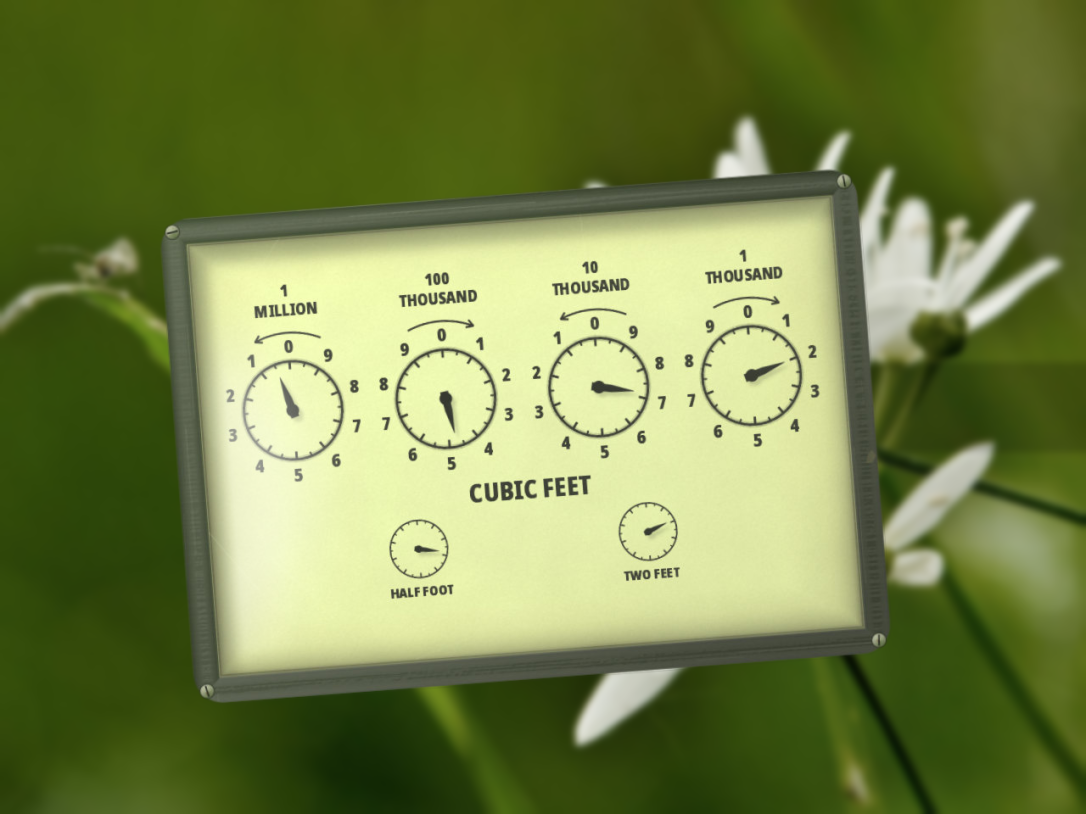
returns 47200,ft³
